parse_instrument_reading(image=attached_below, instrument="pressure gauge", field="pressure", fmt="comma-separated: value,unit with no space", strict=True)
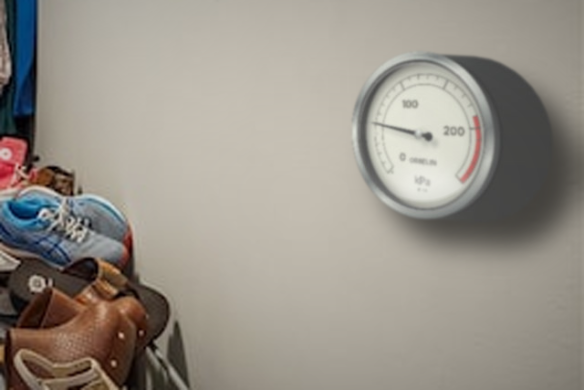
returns 50,kPa
